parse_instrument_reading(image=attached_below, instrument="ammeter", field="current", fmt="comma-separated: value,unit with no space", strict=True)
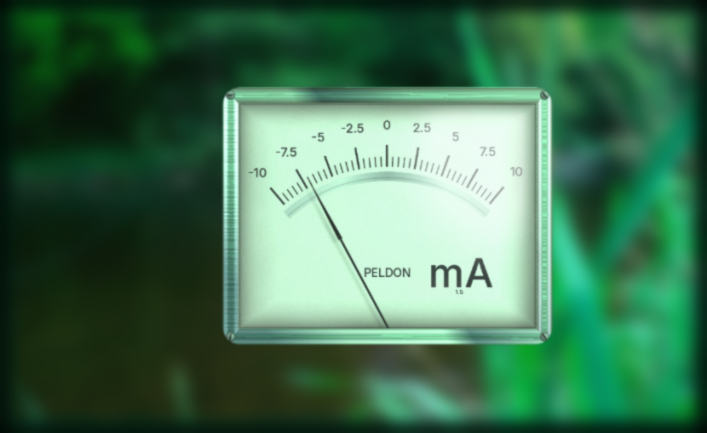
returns -7,mA
